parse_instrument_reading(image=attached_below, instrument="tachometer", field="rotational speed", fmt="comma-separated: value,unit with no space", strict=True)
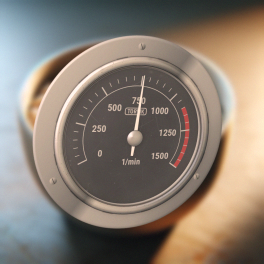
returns 750,rpm
